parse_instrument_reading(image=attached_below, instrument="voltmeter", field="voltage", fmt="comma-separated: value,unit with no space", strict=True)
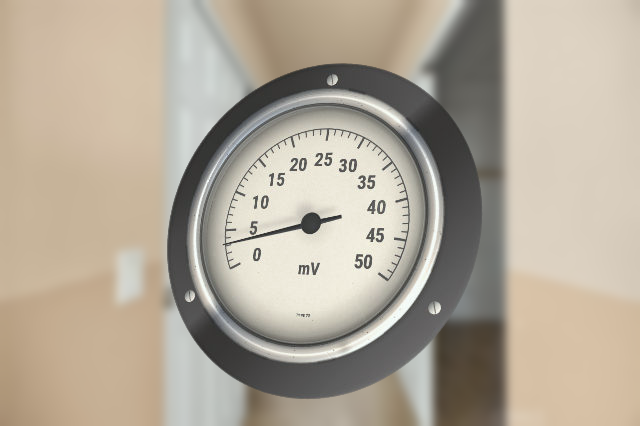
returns 3,mV
